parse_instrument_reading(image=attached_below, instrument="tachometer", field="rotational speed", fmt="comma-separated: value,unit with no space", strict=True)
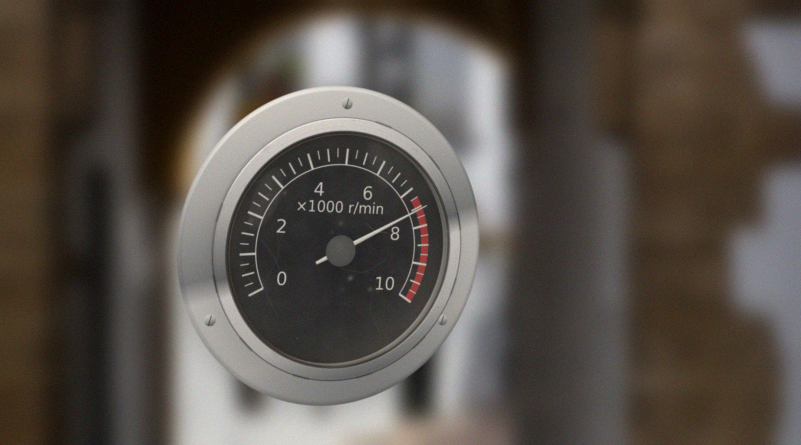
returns 7500,rpm
